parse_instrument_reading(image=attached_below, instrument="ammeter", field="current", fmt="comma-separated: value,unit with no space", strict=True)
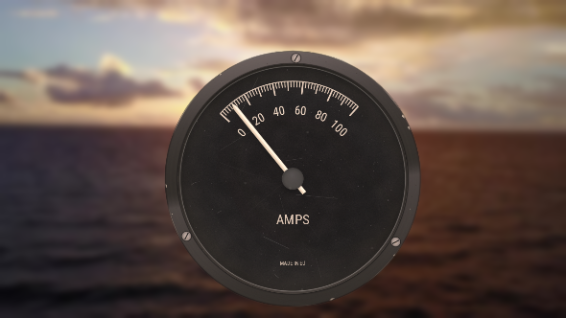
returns 10,A
